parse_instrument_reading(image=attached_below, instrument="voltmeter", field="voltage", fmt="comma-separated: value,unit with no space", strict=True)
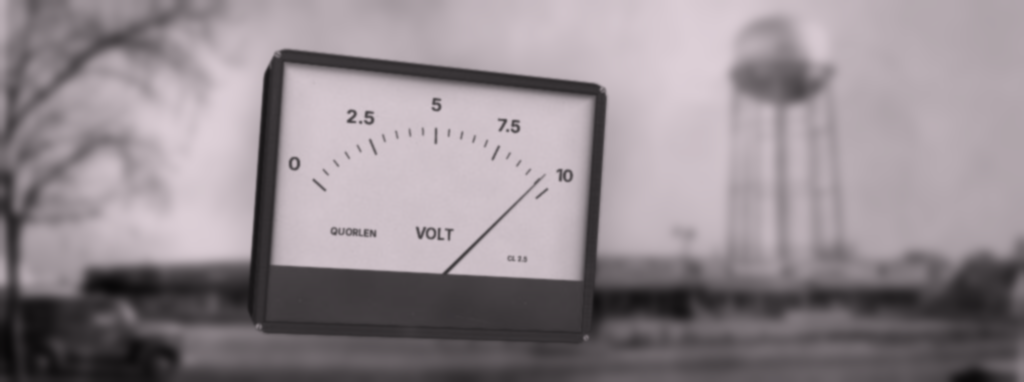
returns 9.5,V
